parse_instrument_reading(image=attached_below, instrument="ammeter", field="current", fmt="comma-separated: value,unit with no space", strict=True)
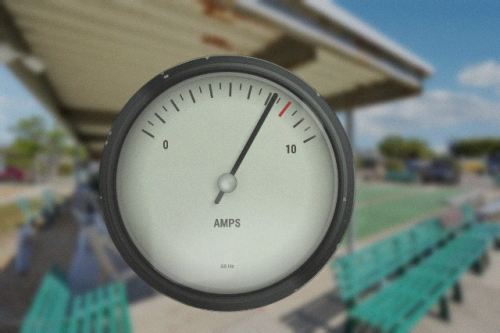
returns 7.25,A
